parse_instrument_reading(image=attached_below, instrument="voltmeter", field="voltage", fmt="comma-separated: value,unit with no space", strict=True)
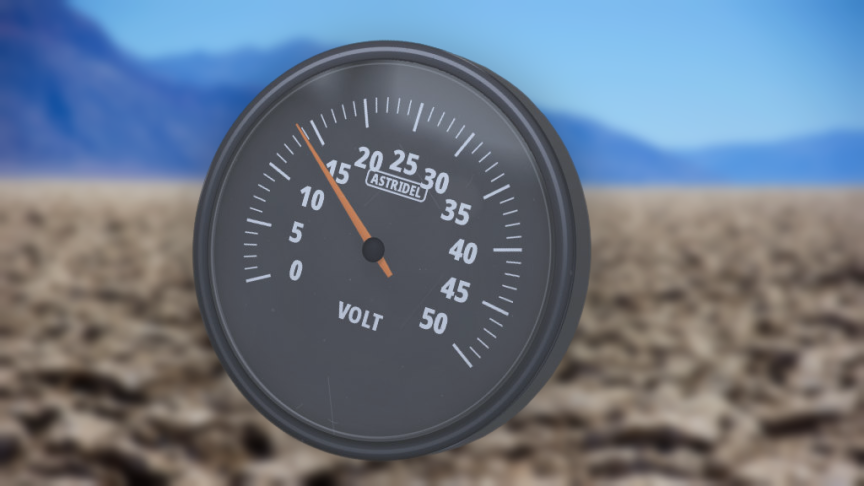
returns 14,V
